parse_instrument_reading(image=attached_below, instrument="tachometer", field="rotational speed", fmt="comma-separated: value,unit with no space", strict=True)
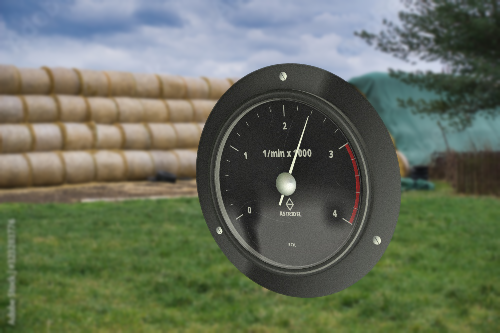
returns 2400,rpm
